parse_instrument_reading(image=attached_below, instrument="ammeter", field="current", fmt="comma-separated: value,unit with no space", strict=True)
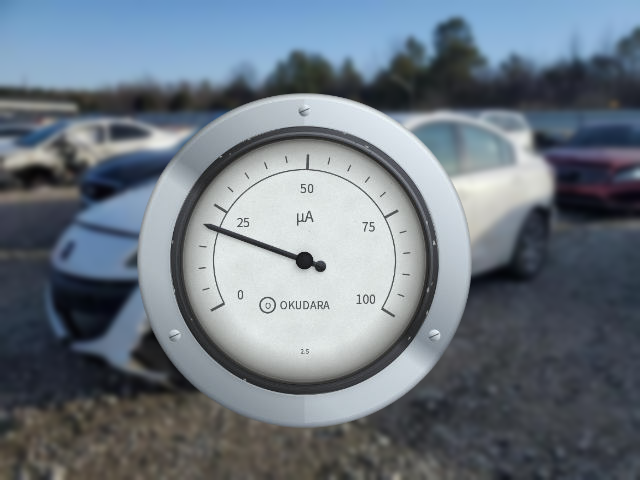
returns 20,µA
